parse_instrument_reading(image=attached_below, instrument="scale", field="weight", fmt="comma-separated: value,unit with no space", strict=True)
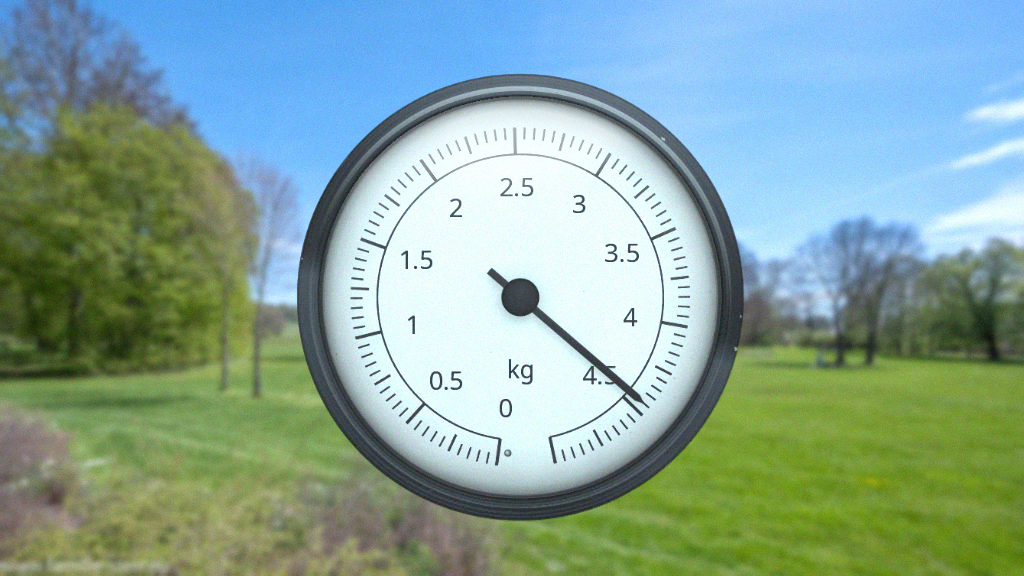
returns 4.45,kg
